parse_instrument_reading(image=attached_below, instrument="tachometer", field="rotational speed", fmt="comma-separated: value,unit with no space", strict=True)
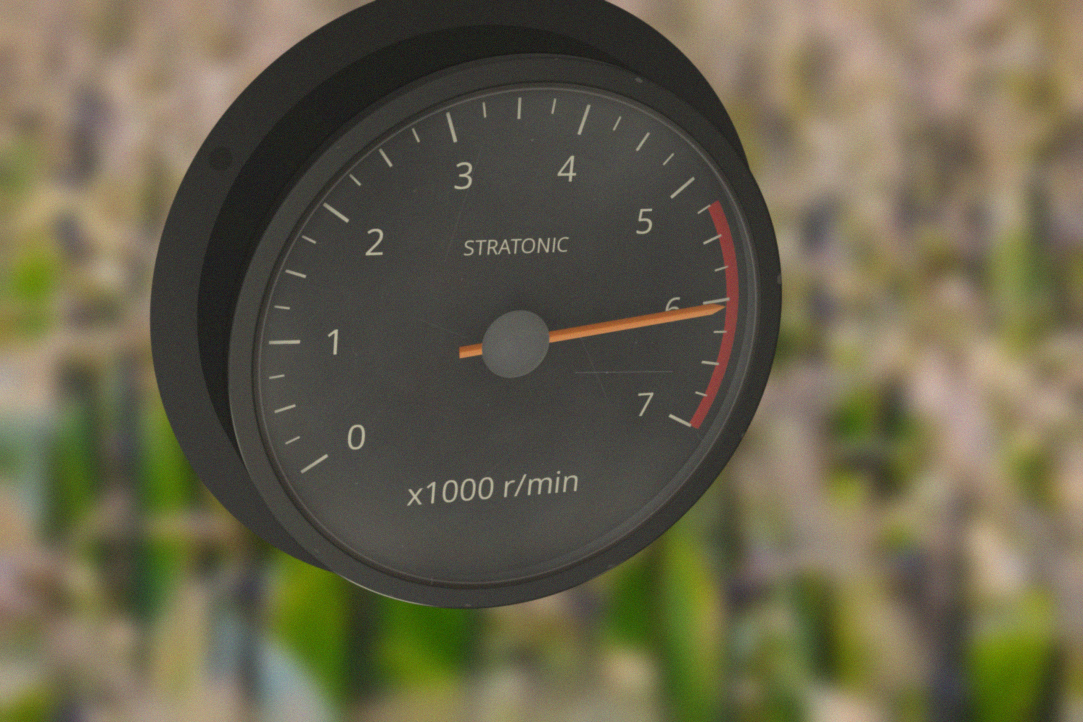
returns 6000,rpm
